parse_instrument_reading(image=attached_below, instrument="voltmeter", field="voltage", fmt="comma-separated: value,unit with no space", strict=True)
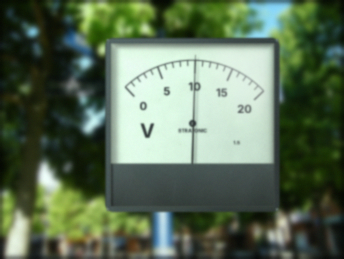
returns 10,V
